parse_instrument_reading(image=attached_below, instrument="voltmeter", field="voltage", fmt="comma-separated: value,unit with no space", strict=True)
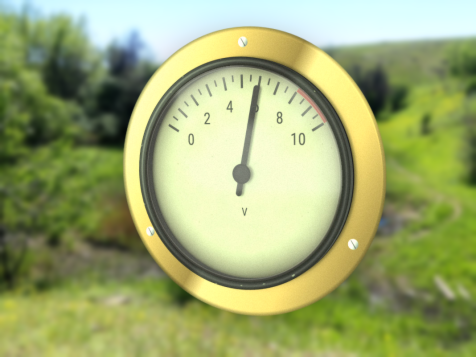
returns 6,V
